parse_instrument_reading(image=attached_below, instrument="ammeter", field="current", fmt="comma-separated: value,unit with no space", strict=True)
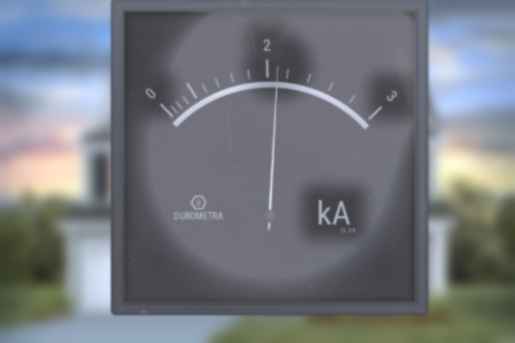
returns 2.1,kA
